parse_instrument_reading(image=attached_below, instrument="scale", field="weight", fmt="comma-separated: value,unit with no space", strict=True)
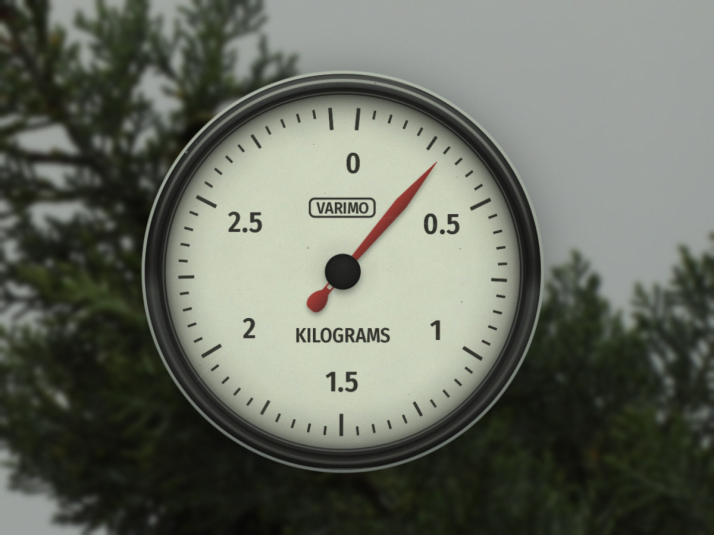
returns 0.3,kg
